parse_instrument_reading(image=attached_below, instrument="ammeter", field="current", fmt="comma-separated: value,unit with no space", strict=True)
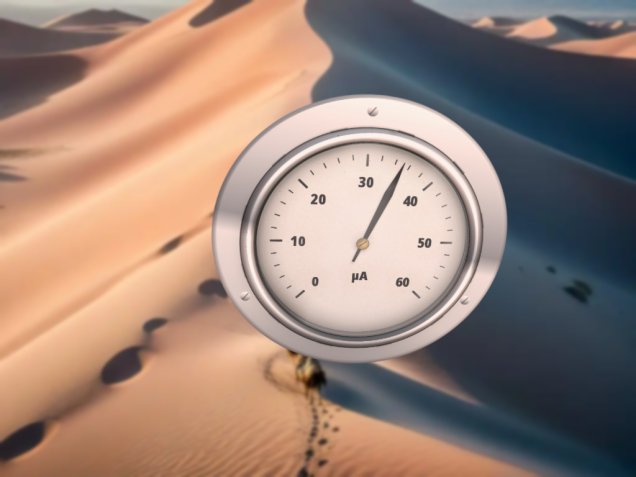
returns 35,µA
